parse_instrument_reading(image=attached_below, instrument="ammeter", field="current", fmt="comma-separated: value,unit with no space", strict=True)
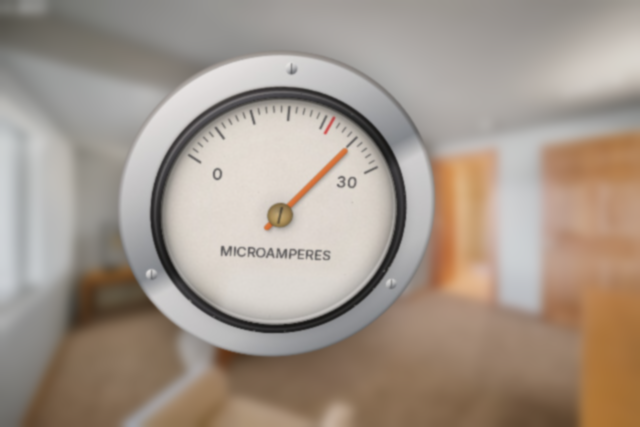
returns 25,µA
